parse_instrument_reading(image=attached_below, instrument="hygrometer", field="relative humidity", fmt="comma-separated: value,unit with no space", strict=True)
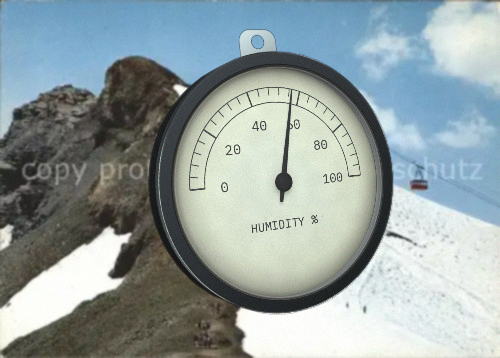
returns 56,%
